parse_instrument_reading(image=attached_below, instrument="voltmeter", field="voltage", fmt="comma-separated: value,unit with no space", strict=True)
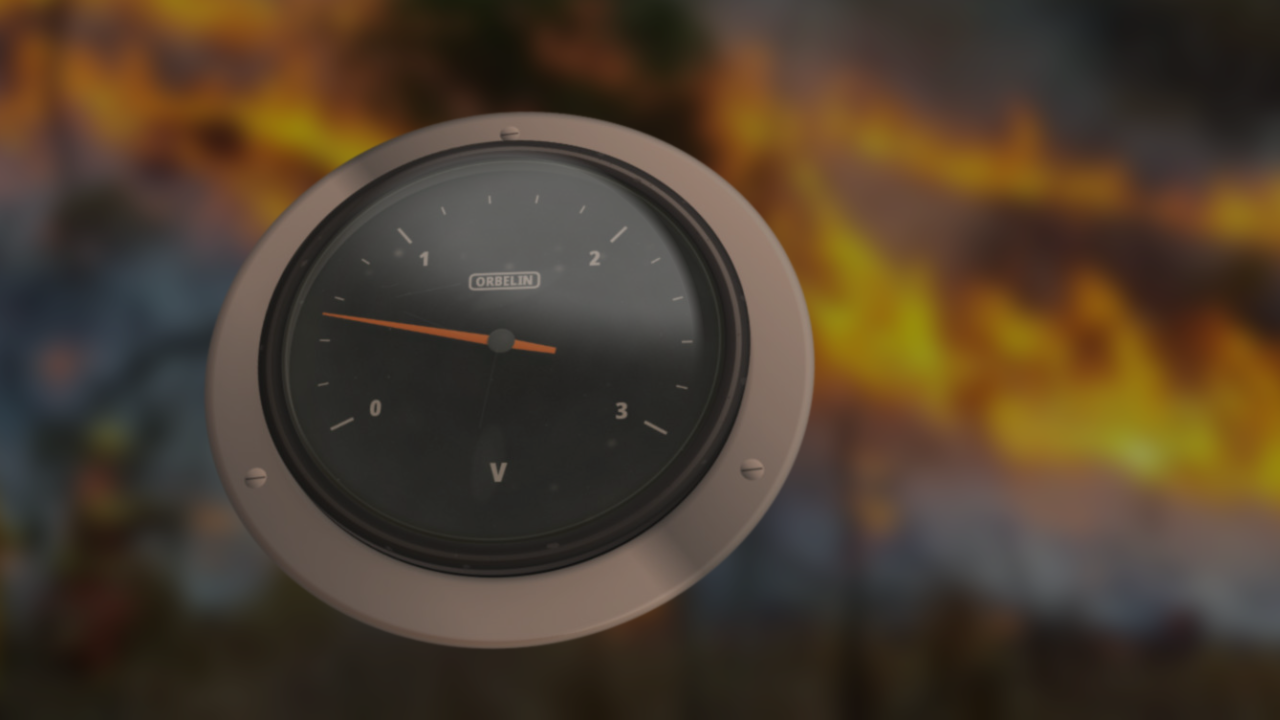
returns 0.5,V
